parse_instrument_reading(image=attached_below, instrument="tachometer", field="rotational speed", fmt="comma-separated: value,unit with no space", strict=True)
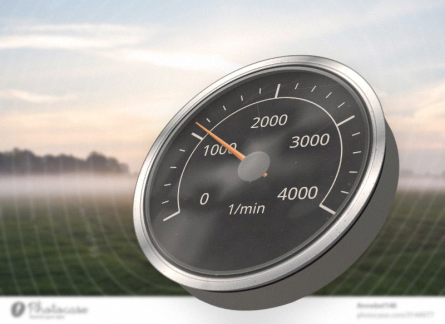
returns 1100,rpm
